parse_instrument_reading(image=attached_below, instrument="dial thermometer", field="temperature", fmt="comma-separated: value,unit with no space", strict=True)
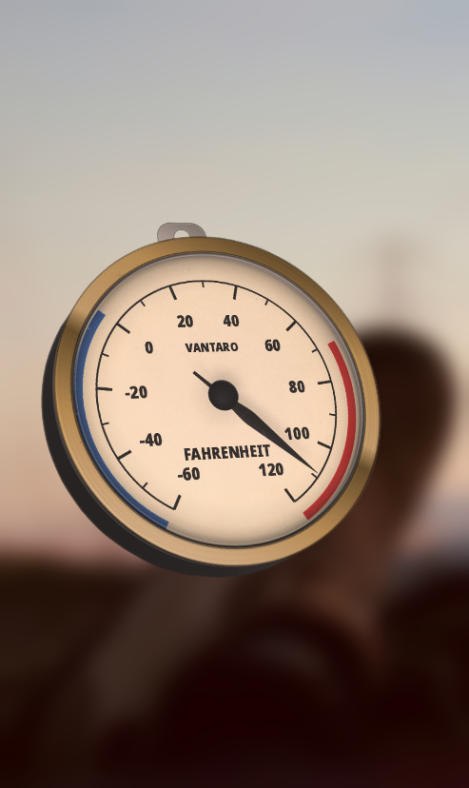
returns 110,°F
